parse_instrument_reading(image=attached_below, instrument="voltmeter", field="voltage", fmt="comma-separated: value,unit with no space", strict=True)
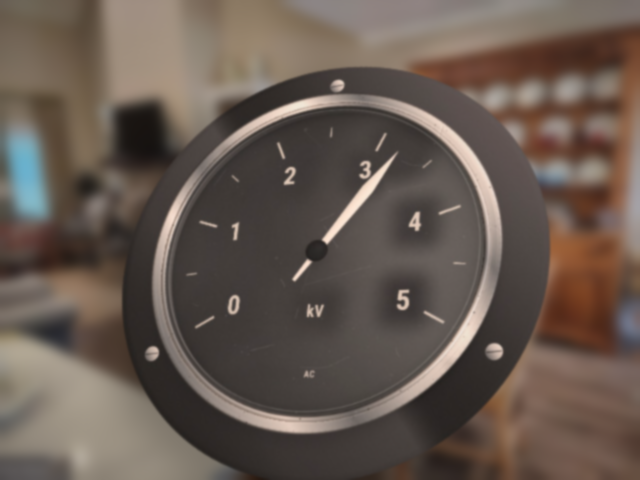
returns 3.25,kV
